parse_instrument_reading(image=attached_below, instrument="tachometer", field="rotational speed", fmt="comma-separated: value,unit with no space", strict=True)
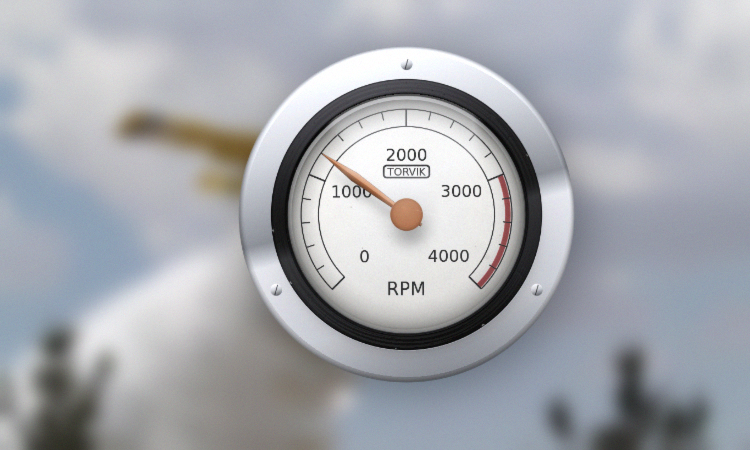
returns 1200,rpm
